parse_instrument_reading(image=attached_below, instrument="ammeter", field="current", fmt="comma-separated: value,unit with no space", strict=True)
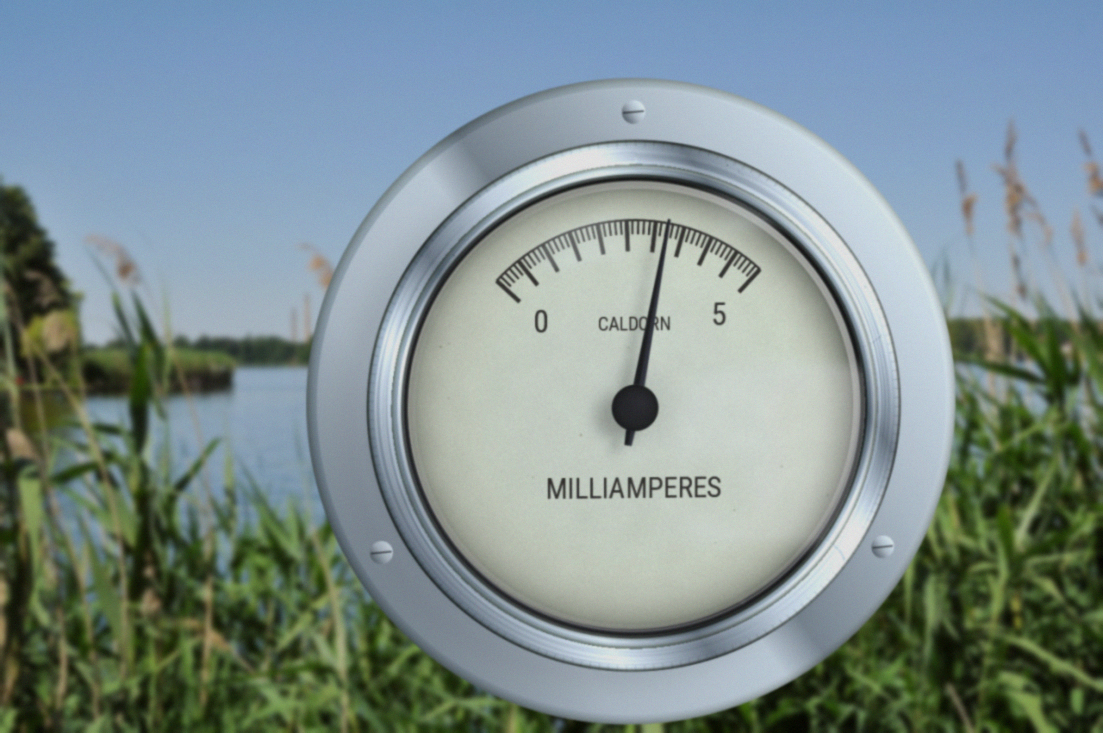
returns 3.2,mA
